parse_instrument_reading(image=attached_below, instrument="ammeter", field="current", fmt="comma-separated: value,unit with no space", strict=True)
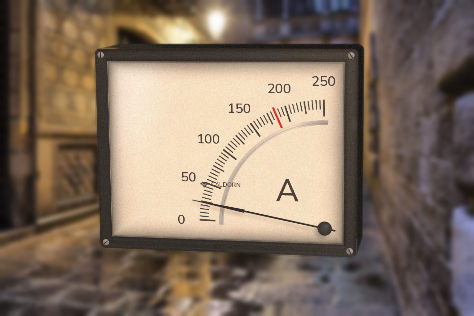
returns 25,A
